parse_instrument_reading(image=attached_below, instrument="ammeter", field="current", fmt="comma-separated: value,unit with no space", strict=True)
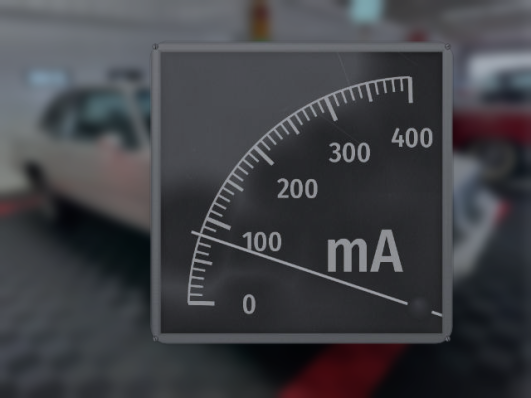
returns 80,mA
